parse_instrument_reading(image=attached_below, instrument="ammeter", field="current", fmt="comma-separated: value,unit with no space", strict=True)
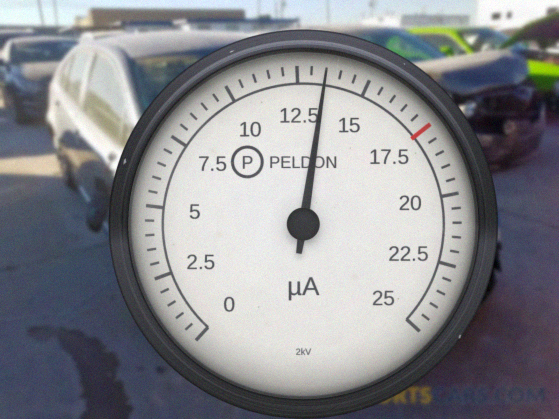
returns 13.5,µA
